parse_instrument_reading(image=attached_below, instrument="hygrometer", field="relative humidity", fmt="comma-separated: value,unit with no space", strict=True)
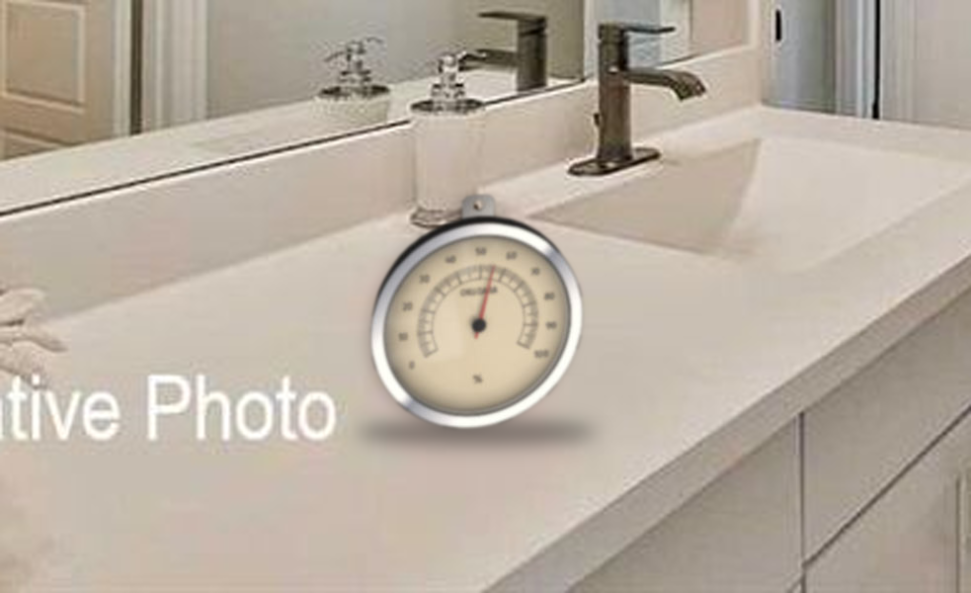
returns 55,%
